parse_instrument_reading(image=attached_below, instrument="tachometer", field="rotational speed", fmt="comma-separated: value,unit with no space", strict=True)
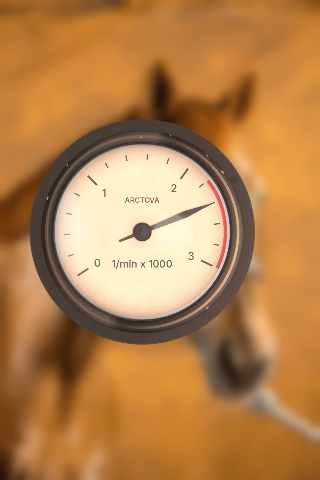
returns 2400,rpm
